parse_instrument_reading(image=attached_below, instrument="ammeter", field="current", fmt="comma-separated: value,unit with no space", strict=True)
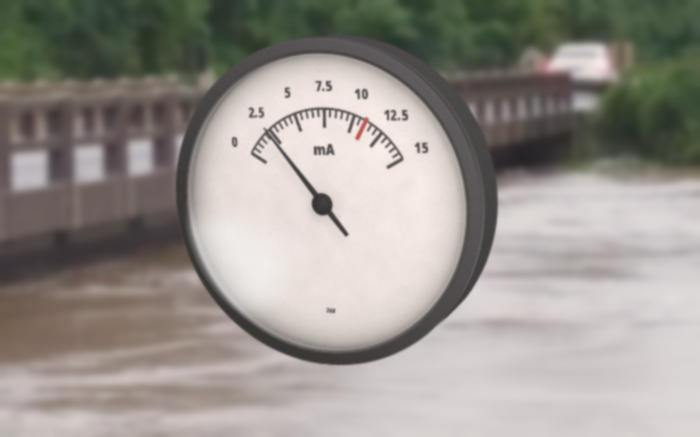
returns 2.5,mA
